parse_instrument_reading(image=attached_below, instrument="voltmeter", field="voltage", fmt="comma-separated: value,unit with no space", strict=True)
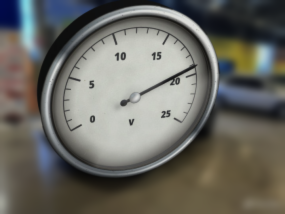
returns 19,V
